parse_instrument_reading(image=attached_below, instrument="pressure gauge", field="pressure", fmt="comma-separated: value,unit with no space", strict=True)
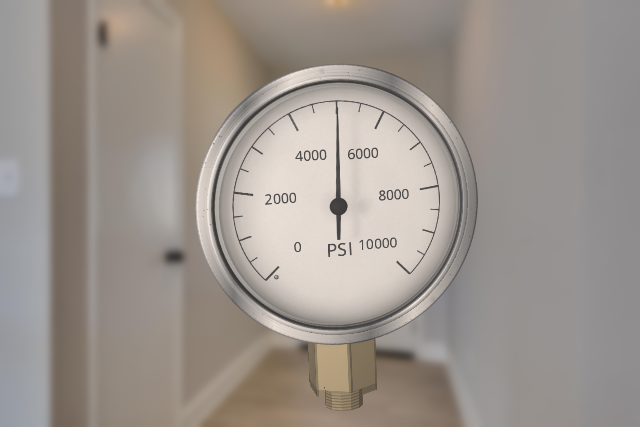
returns 5000,psi
